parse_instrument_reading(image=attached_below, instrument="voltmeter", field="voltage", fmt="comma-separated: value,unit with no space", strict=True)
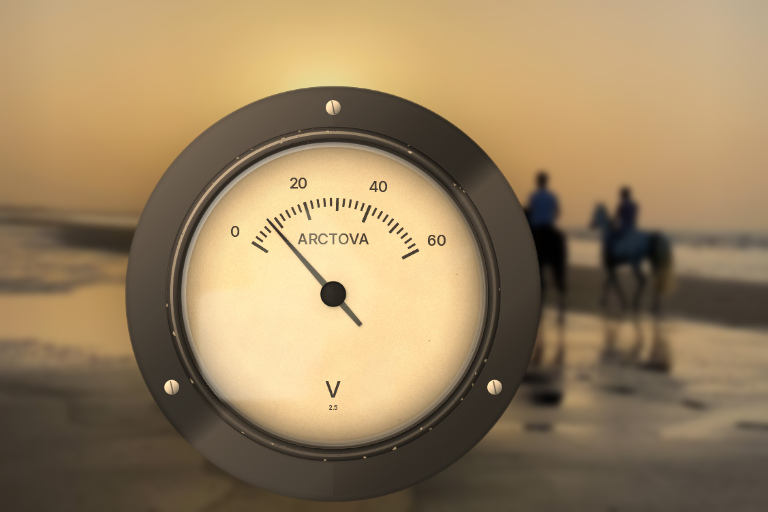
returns 8,V
